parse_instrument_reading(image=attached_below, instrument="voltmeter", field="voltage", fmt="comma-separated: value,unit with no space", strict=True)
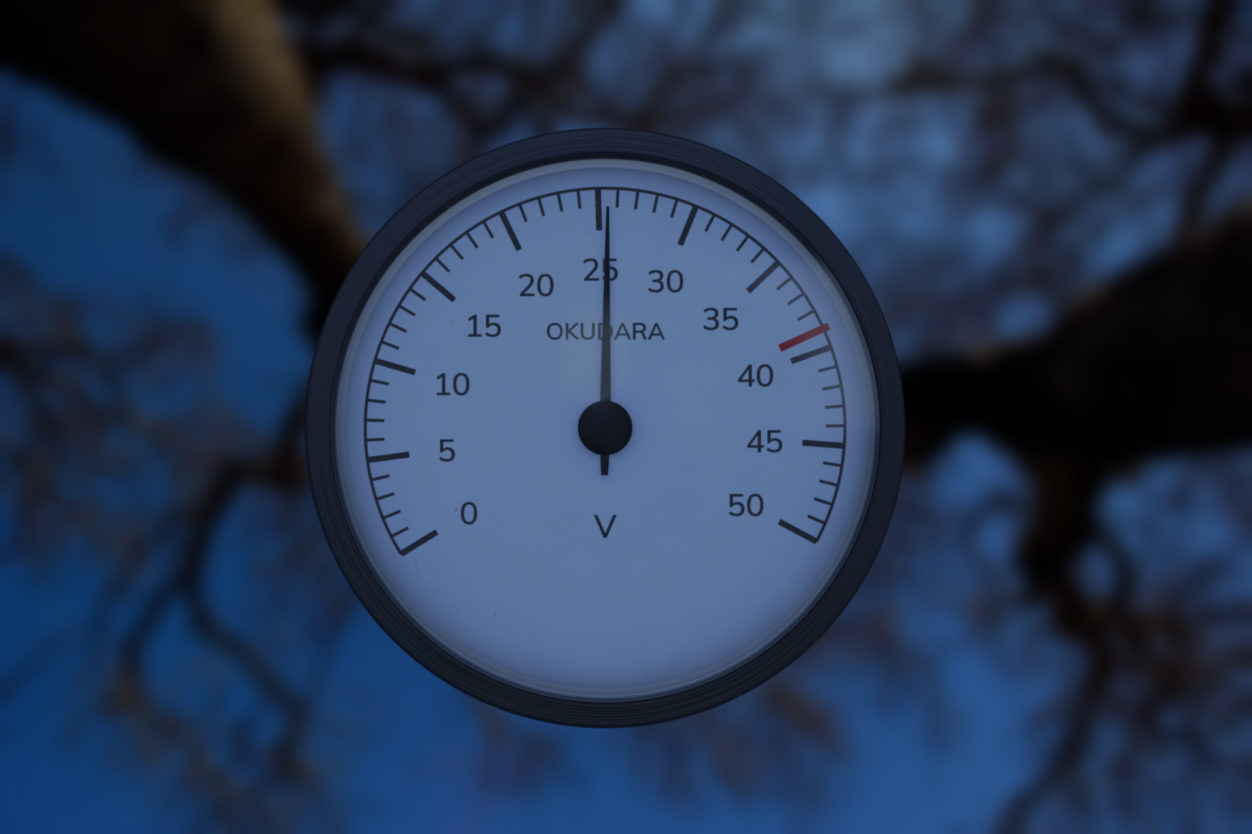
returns 25.5,V
